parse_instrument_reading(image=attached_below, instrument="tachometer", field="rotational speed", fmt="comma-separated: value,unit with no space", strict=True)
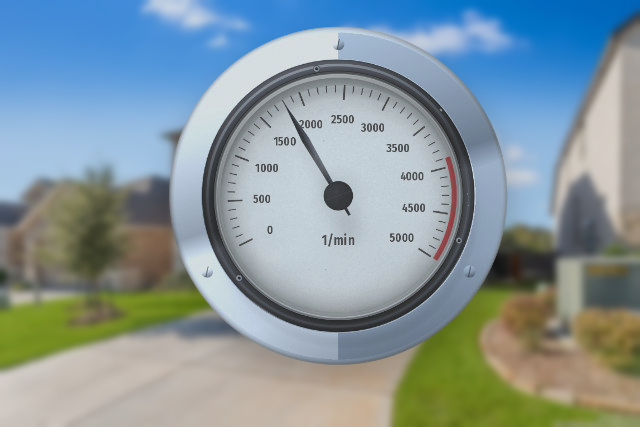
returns 1800,rpm
